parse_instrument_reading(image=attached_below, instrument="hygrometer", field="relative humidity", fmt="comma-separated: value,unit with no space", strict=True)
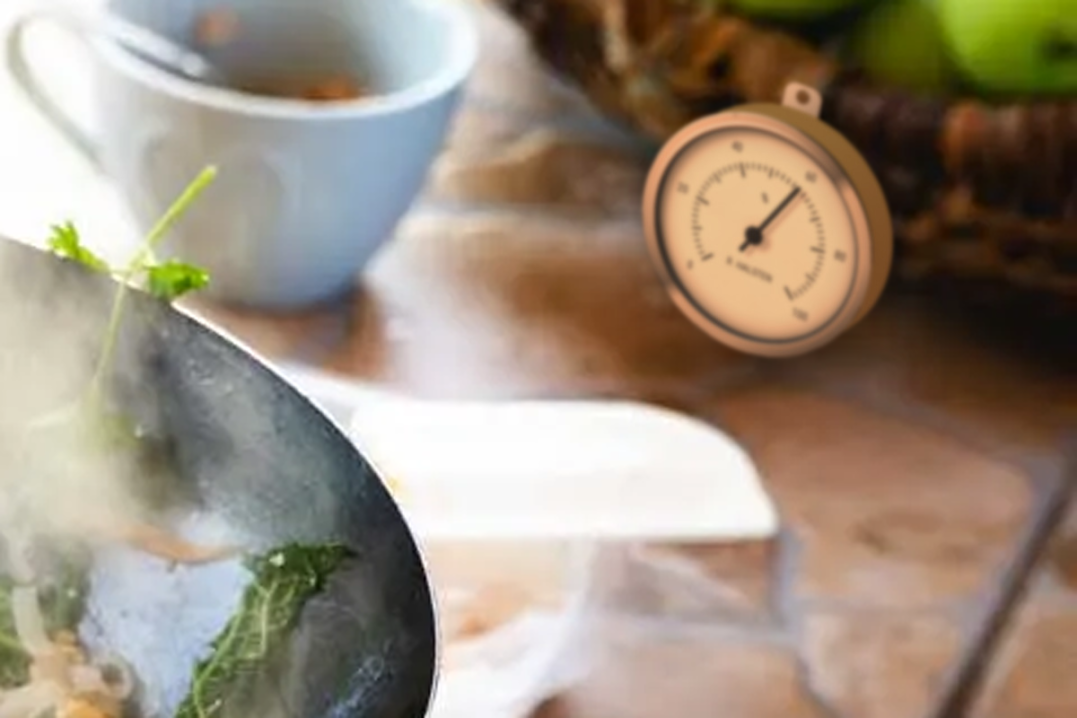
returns 60,%
